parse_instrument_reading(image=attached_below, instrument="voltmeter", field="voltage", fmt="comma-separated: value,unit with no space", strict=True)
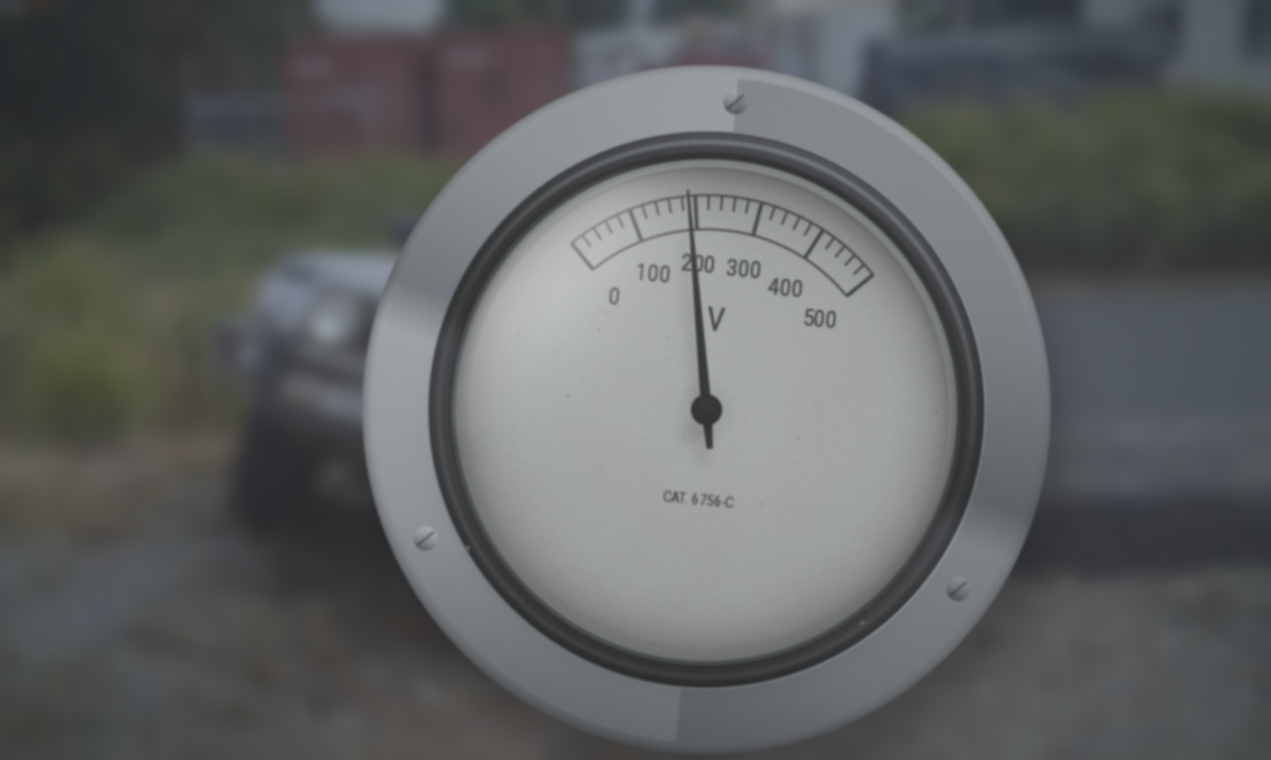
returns 190,V
